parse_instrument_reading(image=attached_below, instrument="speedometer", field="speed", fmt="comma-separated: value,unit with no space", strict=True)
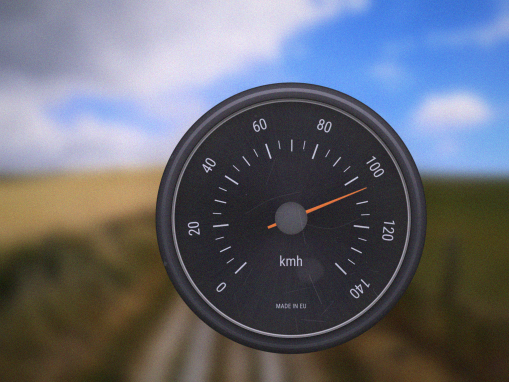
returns 105,km/h
